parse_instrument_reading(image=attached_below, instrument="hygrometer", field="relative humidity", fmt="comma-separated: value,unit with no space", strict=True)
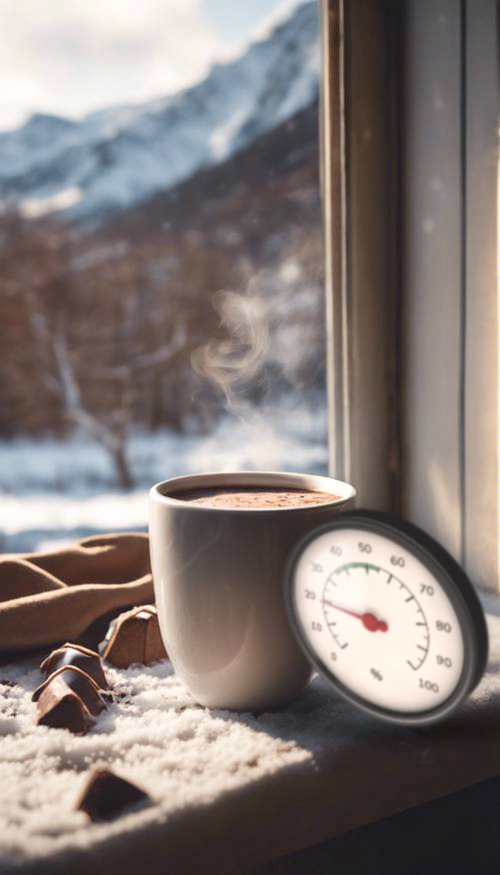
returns 20,%
